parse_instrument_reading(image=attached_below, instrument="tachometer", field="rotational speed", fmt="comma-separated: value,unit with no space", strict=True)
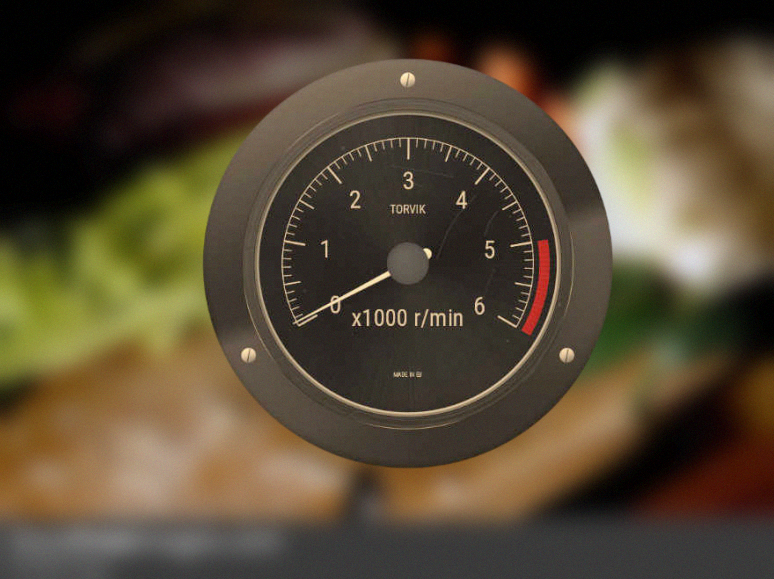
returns 50,rpm
